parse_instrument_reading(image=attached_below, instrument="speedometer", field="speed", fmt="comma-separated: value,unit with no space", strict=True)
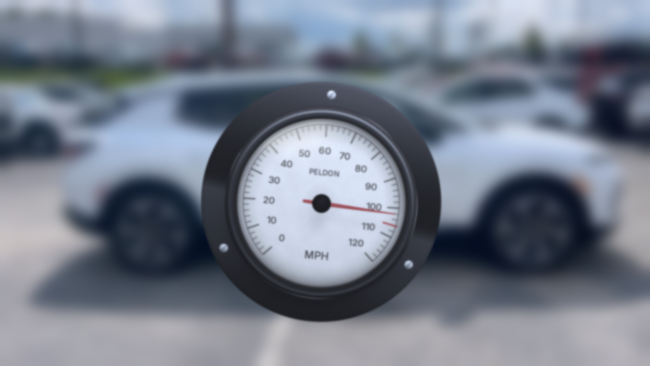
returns 102,mph
